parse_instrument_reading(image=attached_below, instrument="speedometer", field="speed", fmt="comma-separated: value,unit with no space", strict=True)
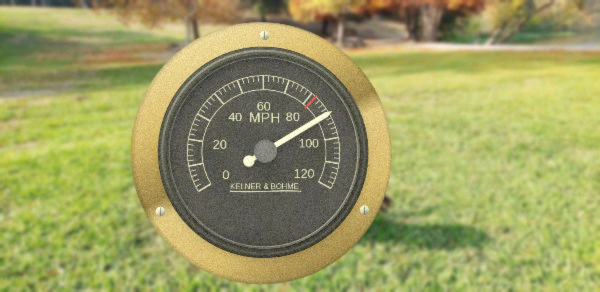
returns 90,mph
